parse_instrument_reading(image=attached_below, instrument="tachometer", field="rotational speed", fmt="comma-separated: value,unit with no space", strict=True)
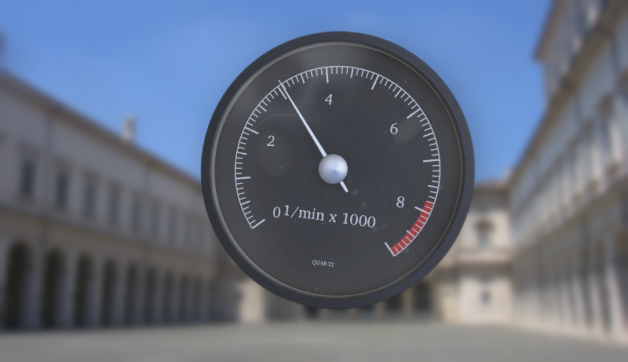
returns 3100,rpm
